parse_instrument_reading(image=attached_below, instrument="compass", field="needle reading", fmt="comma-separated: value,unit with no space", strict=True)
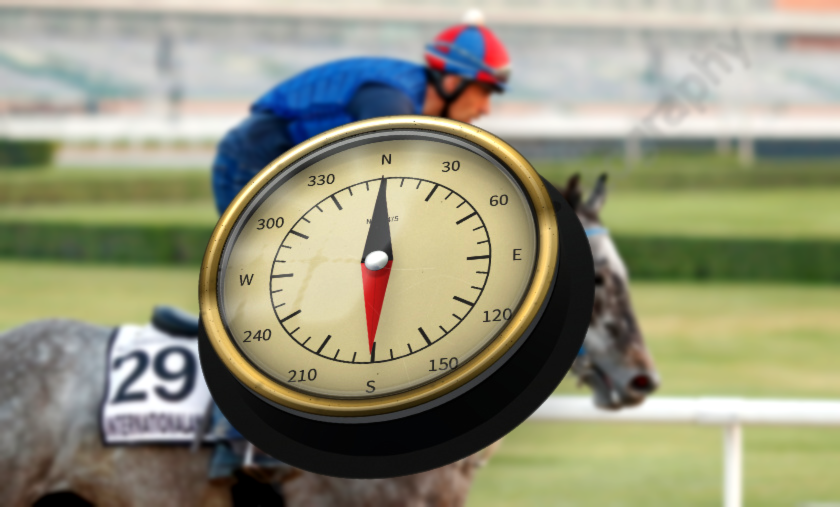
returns 180,°
